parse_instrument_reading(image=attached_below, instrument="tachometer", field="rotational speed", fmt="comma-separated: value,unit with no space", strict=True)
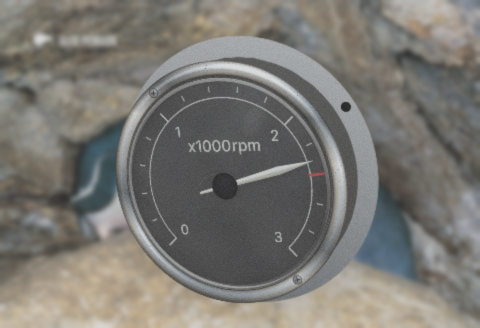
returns 2300,rpm
